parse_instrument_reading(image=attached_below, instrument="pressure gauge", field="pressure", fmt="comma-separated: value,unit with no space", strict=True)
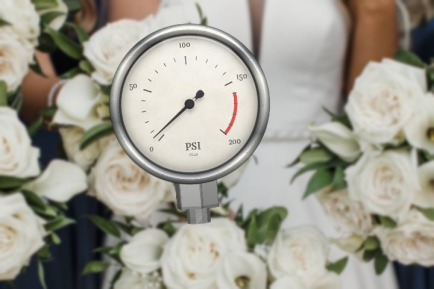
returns 5,psi
